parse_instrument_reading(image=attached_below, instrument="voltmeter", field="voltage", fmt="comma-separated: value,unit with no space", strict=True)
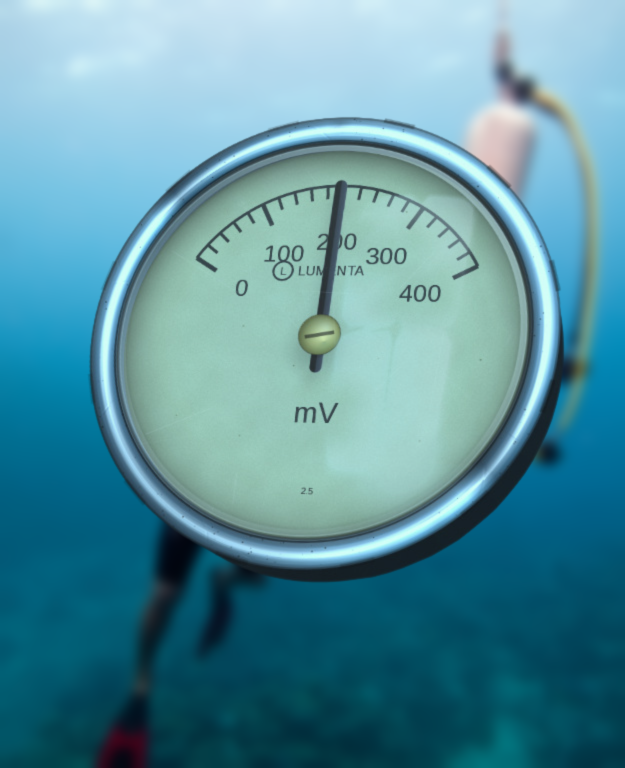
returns 200,mV
